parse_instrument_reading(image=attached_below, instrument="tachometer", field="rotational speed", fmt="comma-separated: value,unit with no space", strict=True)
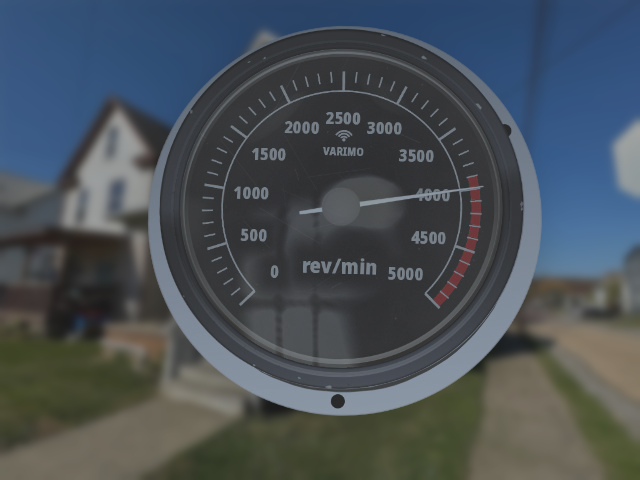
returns 4000,rpm
